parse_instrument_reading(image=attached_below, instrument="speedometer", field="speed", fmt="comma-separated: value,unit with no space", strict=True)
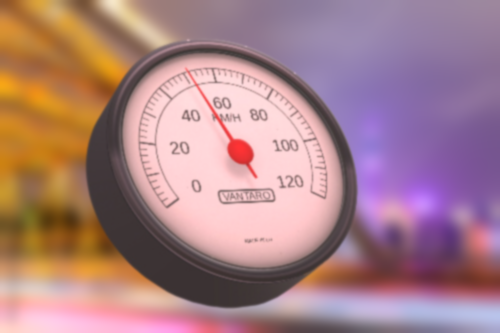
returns 50,km/h
